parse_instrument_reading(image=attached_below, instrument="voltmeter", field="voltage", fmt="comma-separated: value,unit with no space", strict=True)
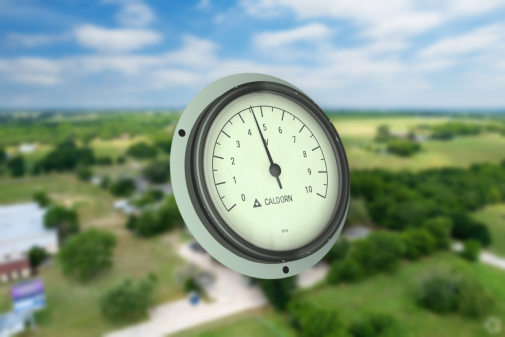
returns 4.5,V
